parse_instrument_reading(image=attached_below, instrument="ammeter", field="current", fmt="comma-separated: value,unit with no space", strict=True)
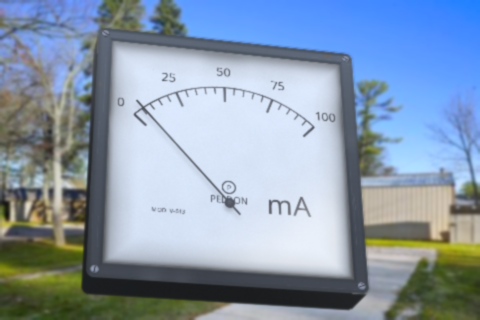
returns 5,mA
